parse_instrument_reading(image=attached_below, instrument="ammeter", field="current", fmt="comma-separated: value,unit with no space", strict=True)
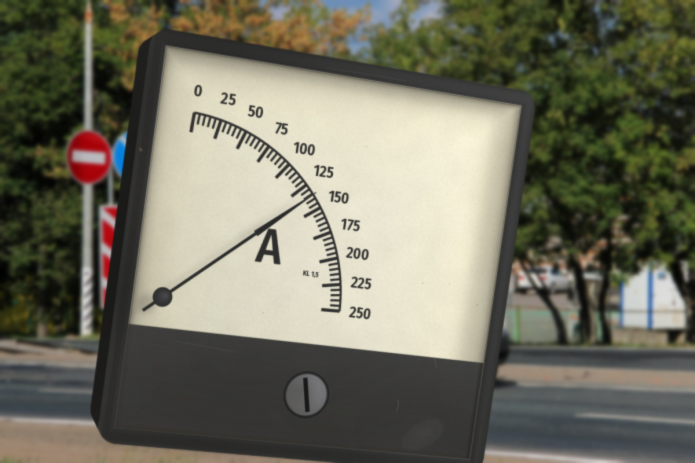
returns 135,A
